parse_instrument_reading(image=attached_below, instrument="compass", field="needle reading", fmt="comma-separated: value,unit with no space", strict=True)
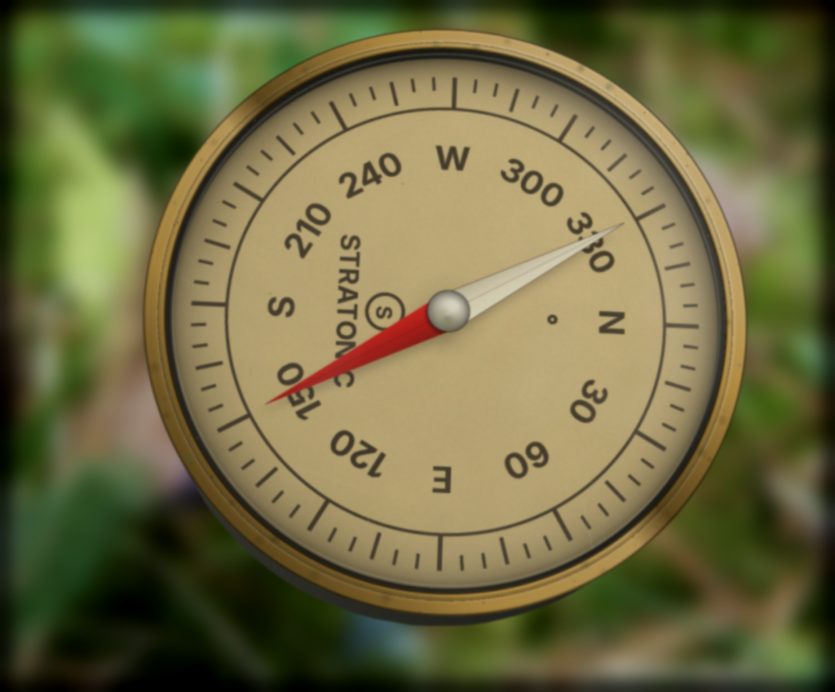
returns 150,°
